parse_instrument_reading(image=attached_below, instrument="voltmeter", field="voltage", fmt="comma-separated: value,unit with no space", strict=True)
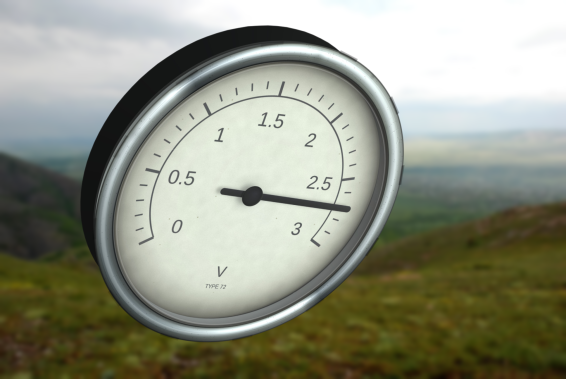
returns 2.7,V
